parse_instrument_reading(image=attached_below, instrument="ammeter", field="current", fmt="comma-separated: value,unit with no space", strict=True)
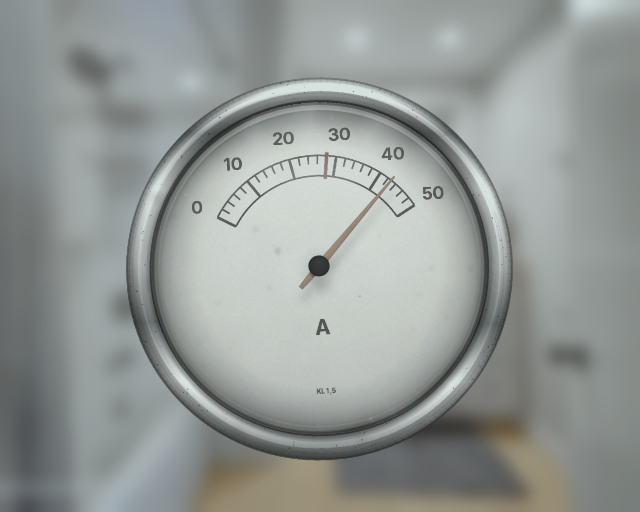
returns 43,A
